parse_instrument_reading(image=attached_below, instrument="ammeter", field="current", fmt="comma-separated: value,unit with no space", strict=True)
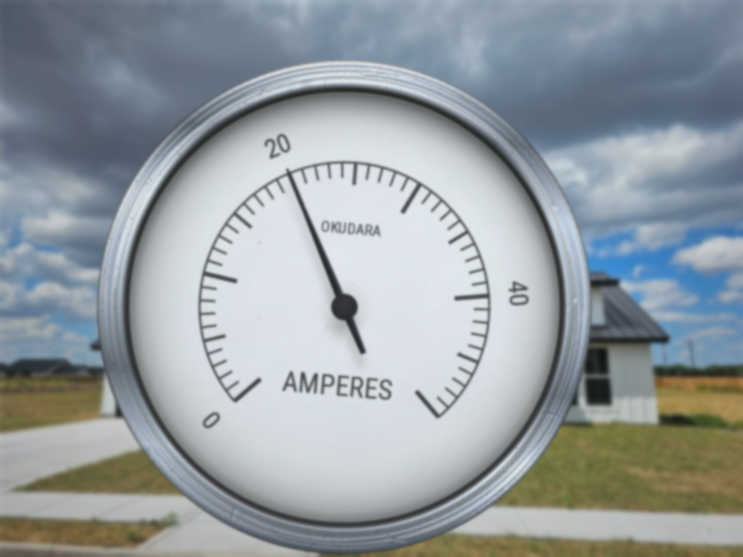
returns 20,A
